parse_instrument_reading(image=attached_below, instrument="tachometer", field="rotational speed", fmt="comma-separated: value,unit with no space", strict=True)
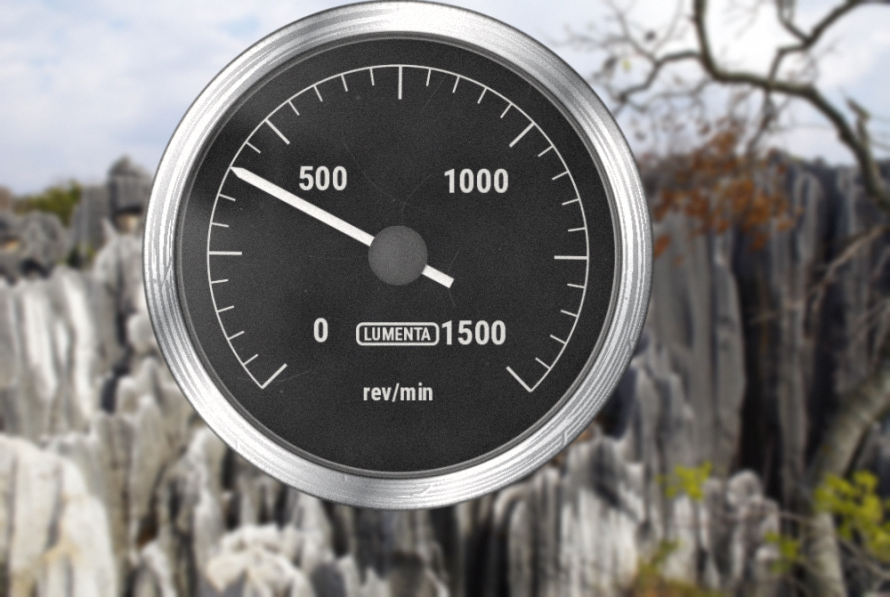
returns 400,rpm
